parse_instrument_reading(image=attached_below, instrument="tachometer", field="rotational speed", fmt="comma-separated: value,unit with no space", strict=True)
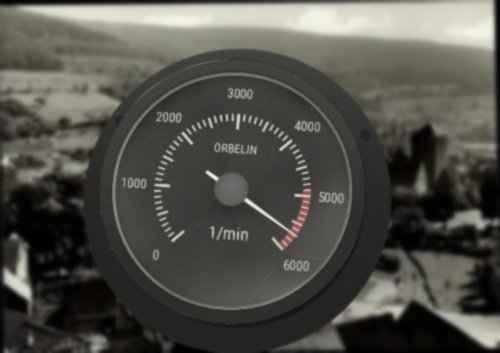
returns 5700,rpm
